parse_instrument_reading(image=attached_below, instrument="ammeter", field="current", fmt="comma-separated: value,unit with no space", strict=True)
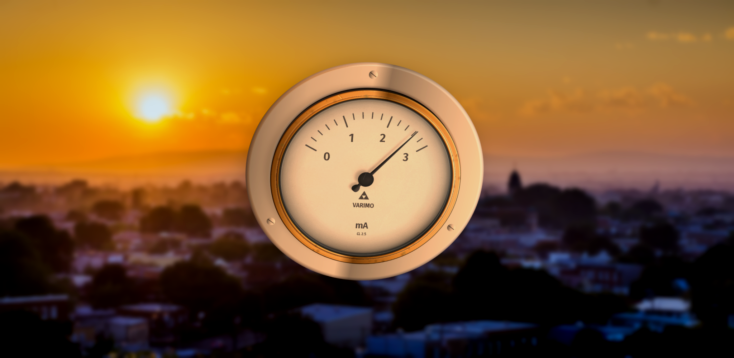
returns 2.6,mA
